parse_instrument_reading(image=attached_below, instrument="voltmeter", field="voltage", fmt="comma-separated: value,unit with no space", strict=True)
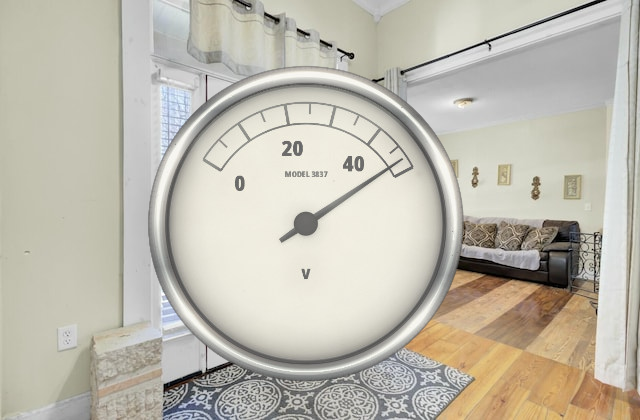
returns 47.5,V
